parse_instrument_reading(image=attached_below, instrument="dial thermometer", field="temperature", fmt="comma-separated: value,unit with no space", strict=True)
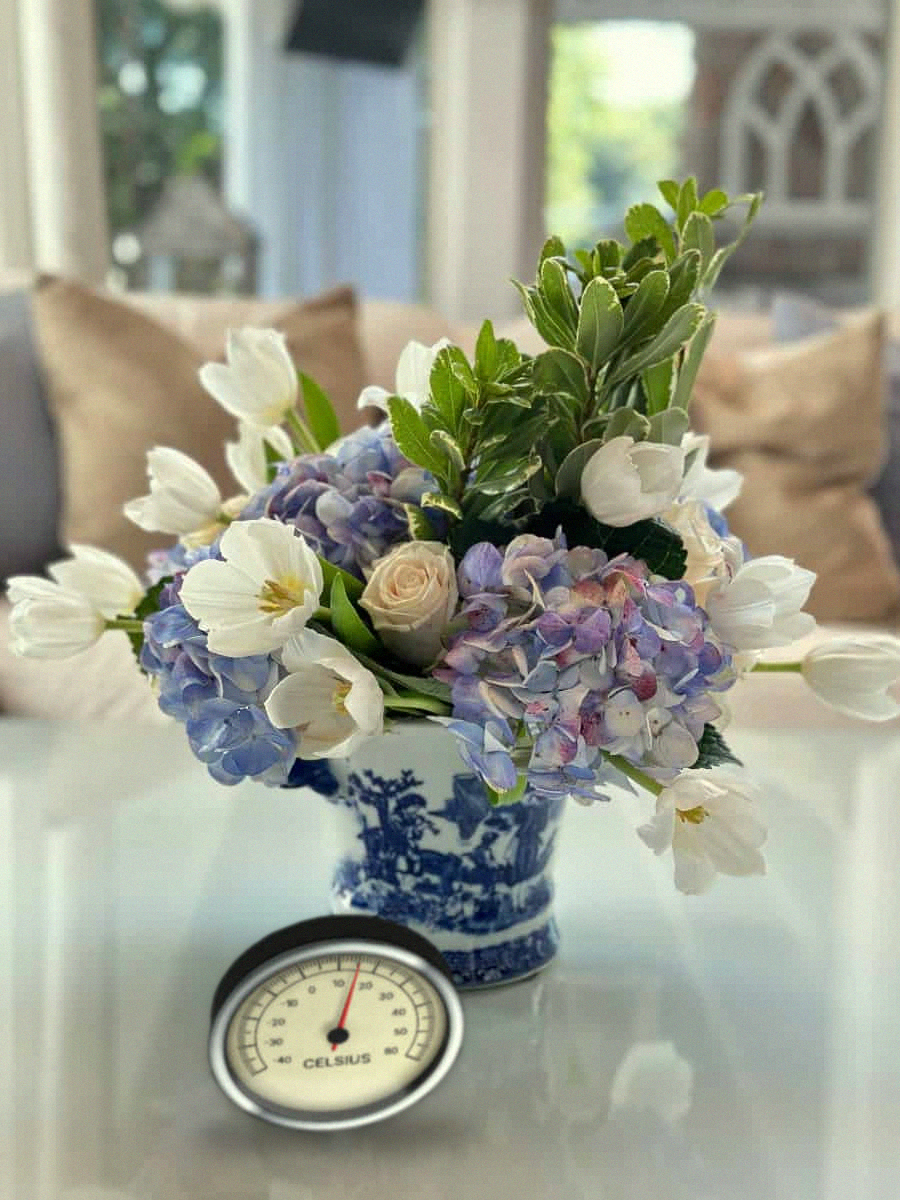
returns 15,°C
